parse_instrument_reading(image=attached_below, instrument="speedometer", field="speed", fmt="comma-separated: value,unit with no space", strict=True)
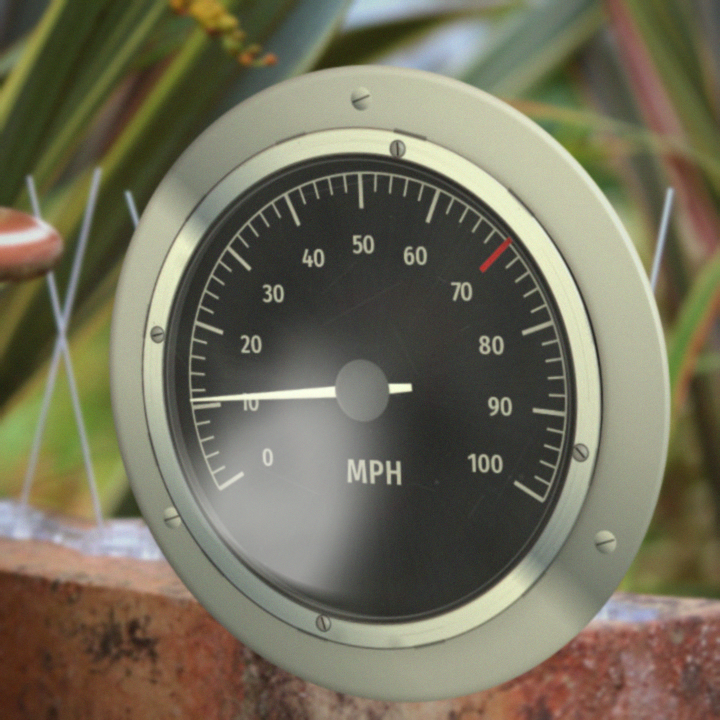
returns 11,mph
